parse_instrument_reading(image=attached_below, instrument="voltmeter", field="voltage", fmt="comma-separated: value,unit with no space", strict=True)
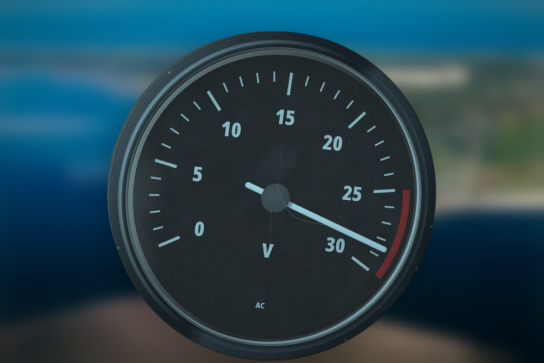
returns 28.5,V
